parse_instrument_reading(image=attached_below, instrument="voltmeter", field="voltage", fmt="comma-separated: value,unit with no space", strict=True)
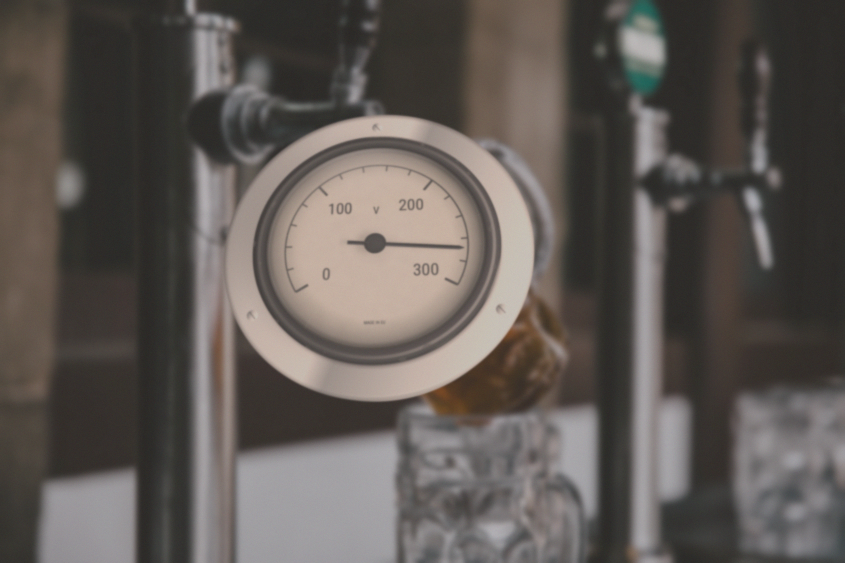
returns 270,V
